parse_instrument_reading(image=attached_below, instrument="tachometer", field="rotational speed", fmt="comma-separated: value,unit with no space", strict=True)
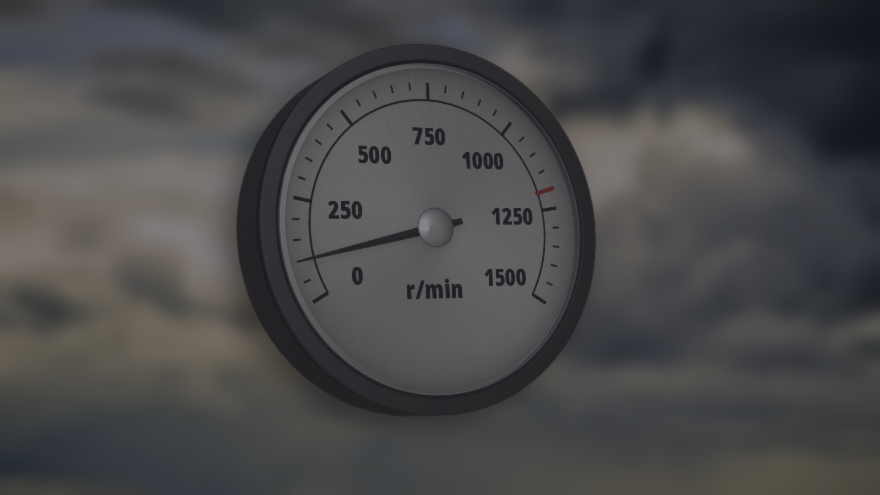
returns 100,rpm
